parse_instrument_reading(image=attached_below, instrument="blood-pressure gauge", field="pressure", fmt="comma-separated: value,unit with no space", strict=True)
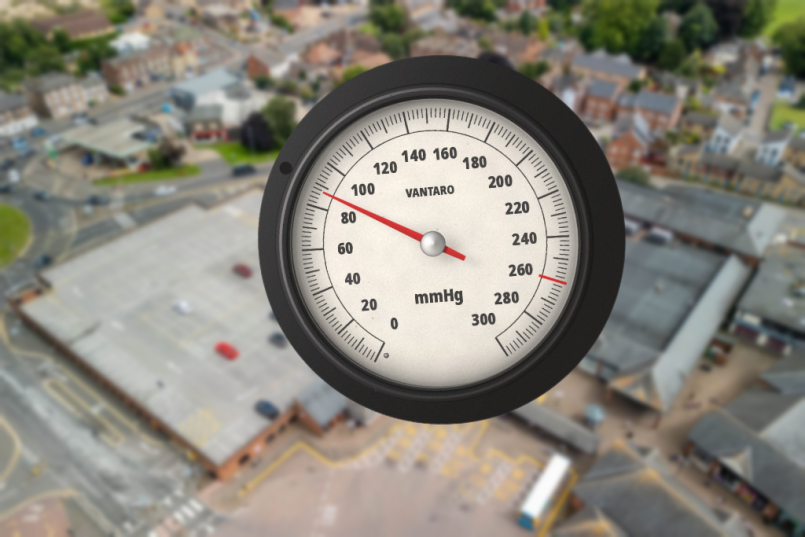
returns 88,mmHg
